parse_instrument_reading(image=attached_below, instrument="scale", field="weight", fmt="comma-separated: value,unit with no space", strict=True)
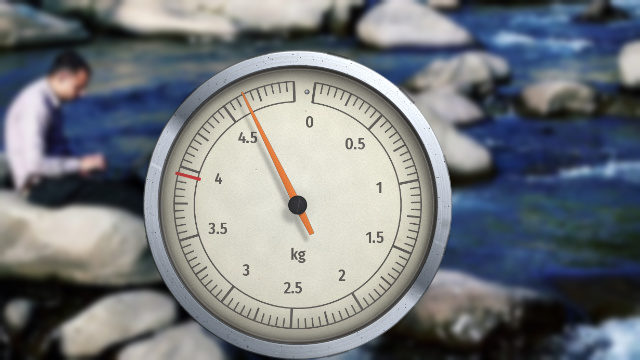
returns 4.65,kg
